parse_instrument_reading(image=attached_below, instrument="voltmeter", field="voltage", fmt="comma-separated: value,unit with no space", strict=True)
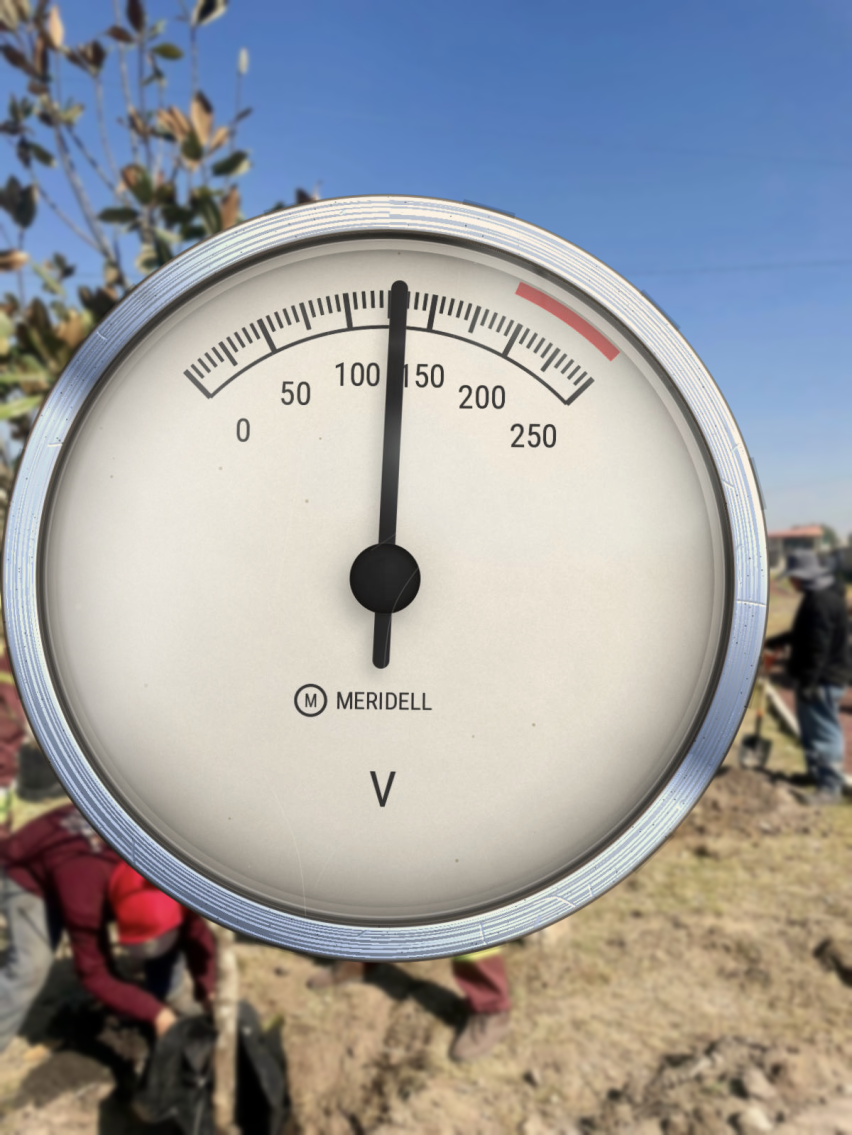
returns 130,V
